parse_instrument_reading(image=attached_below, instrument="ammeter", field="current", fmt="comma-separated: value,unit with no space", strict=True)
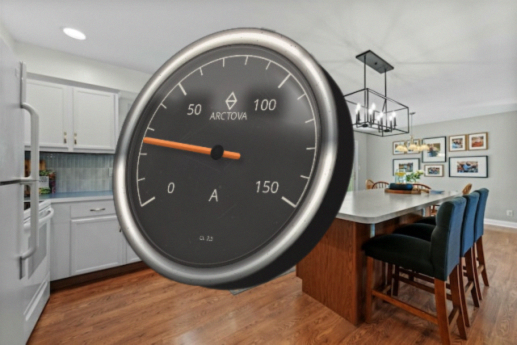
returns 25,A
